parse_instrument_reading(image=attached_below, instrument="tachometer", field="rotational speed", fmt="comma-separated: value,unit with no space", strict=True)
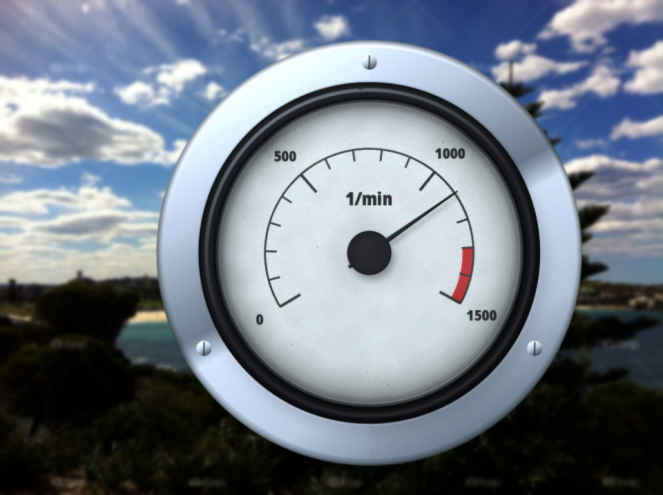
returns 1100,rpm
